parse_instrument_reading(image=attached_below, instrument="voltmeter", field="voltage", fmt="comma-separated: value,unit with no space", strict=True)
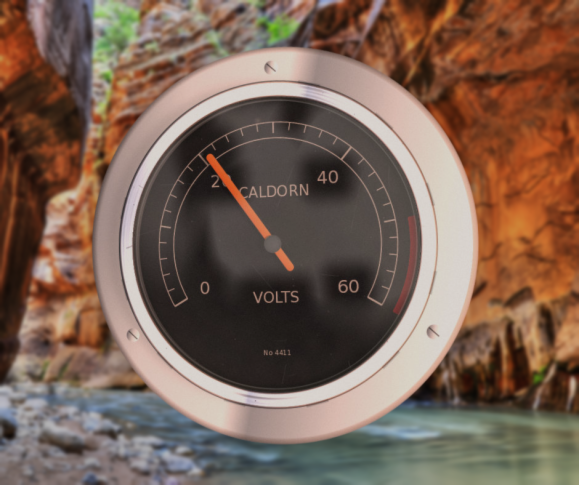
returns 21,V
